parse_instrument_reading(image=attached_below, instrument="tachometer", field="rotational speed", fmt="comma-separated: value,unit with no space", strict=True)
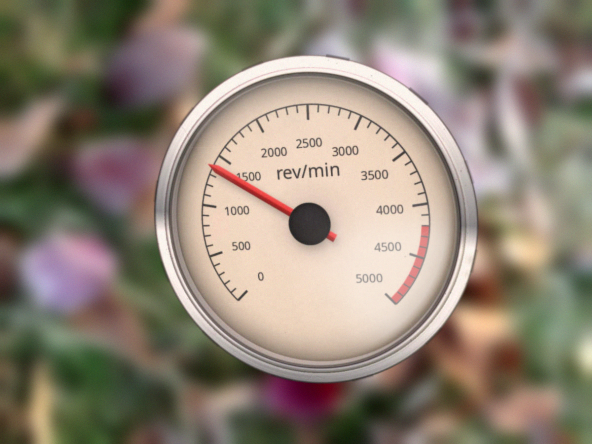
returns 1400,rpm
